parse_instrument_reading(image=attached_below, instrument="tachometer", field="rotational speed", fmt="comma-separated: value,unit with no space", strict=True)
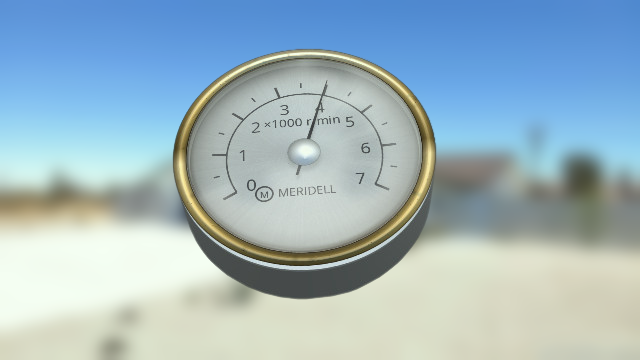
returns 4000,rpm
